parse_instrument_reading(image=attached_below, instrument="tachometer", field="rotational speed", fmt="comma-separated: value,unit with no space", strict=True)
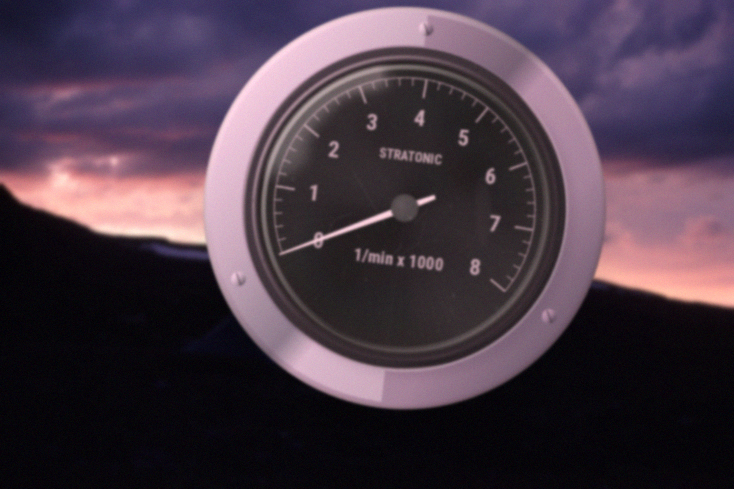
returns 0,rpm
